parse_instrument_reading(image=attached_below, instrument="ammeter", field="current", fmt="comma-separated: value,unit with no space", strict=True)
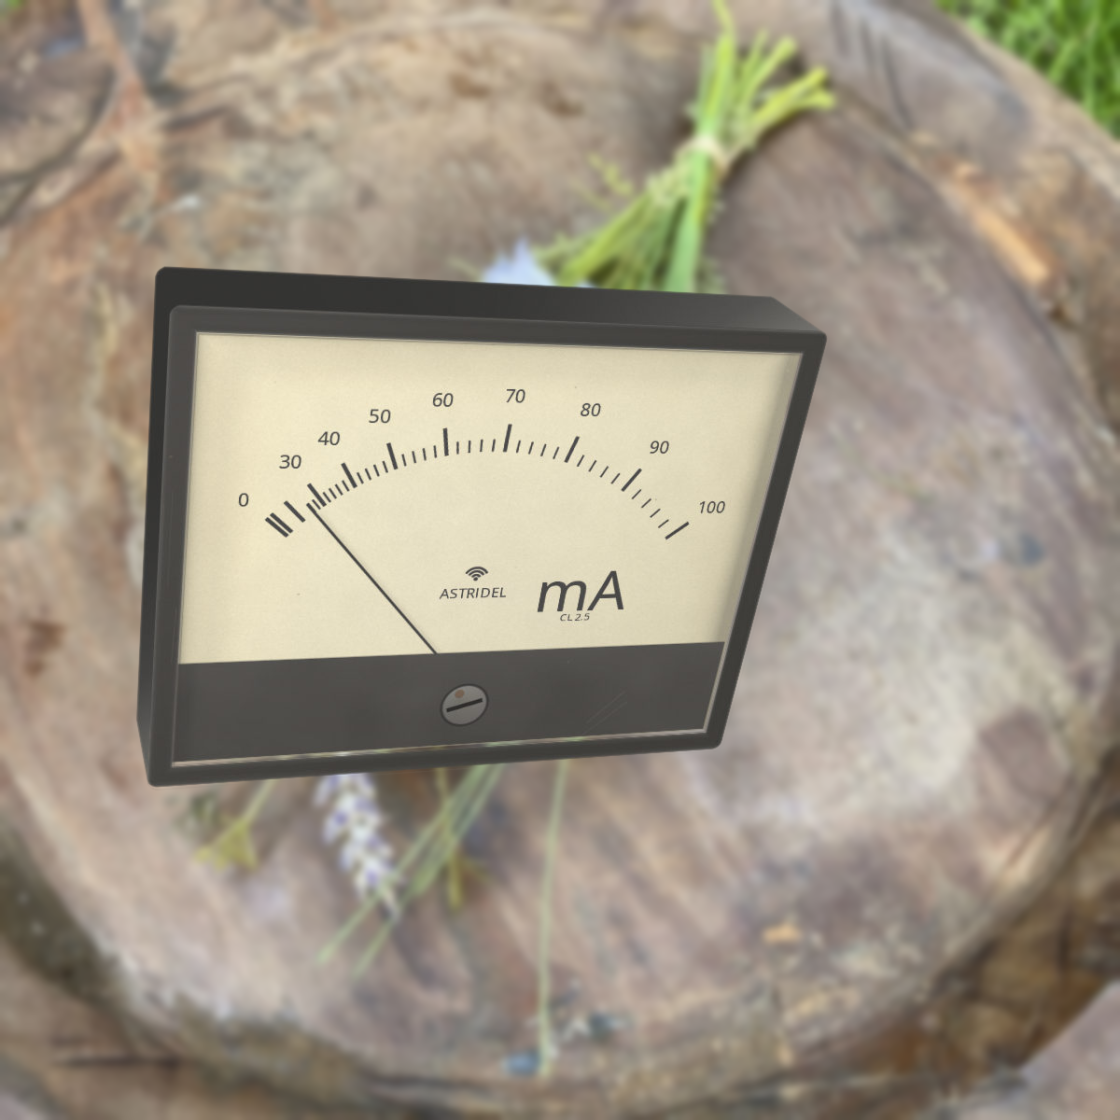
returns 26,mA
